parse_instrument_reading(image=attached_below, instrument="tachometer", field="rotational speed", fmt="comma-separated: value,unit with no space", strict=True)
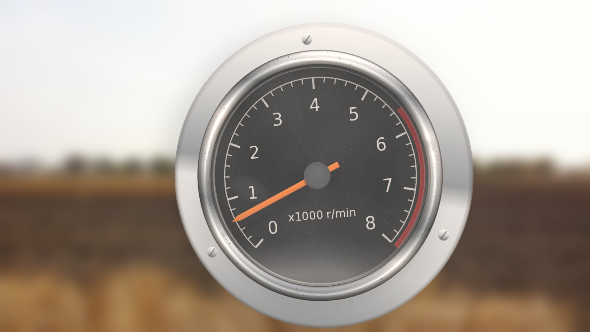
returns 600,rpm
